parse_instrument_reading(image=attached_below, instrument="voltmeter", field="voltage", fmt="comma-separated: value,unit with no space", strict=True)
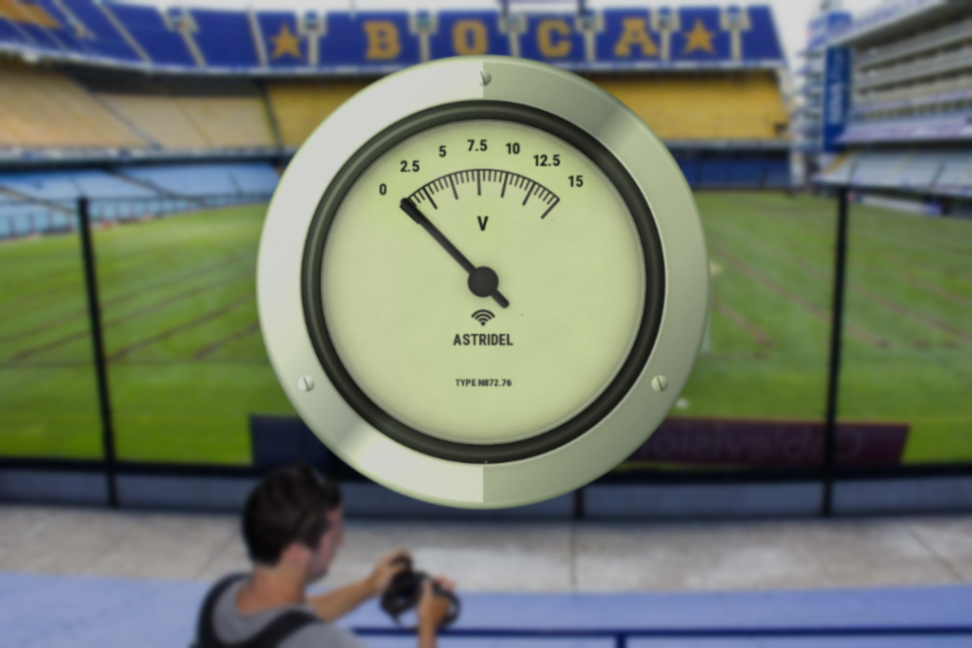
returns 0.5,V
